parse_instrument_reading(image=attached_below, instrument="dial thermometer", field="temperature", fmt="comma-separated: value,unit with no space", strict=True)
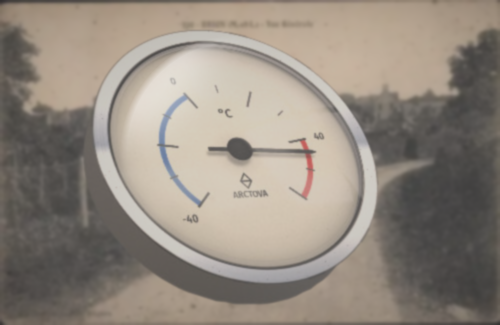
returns 45,°C
